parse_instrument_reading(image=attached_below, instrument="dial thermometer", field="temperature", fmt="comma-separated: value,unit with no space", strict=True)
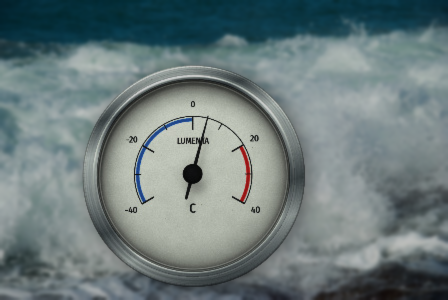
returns 5,°C
